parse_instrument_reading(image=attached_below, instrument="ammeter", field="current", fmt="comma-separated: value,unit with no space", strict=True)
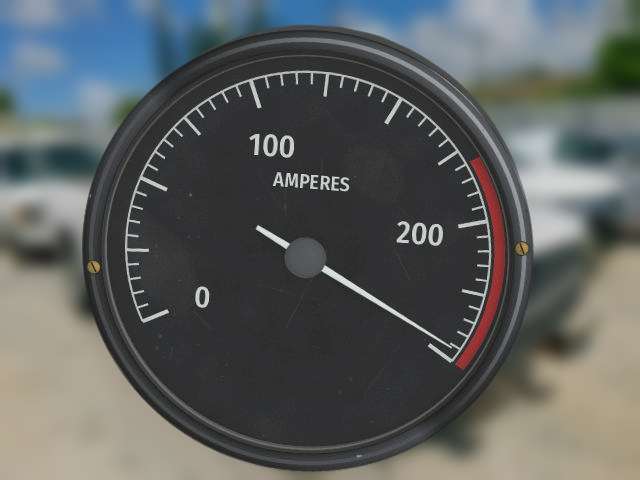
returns 245,A
